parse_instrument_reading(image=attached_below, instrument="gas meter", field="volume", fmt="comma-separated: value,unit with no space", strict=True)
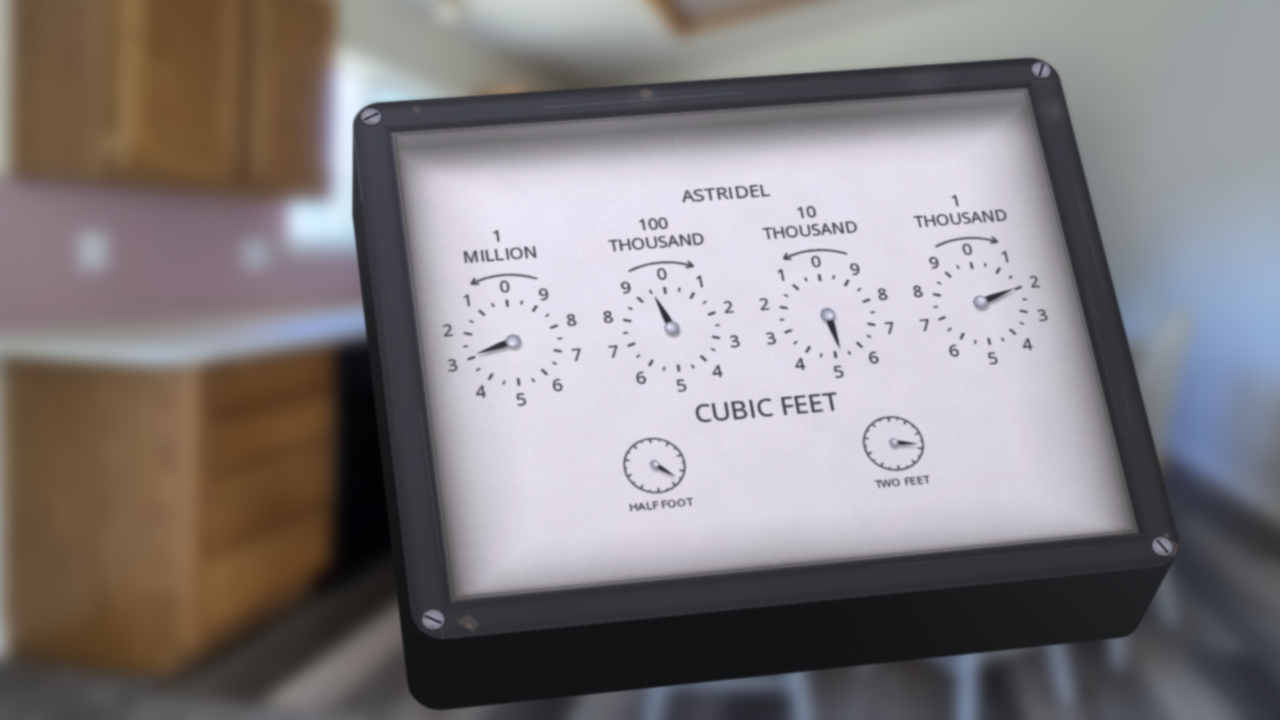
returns 295200,ft³
